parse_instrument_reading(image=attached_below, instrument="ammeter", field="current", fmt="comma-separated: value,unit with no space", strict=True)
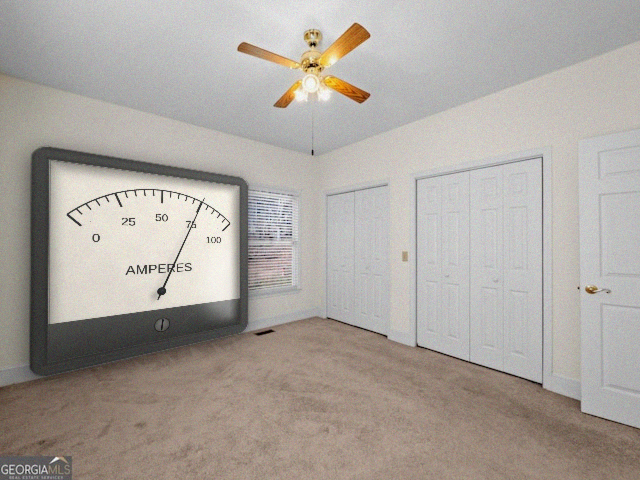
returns 75,A
